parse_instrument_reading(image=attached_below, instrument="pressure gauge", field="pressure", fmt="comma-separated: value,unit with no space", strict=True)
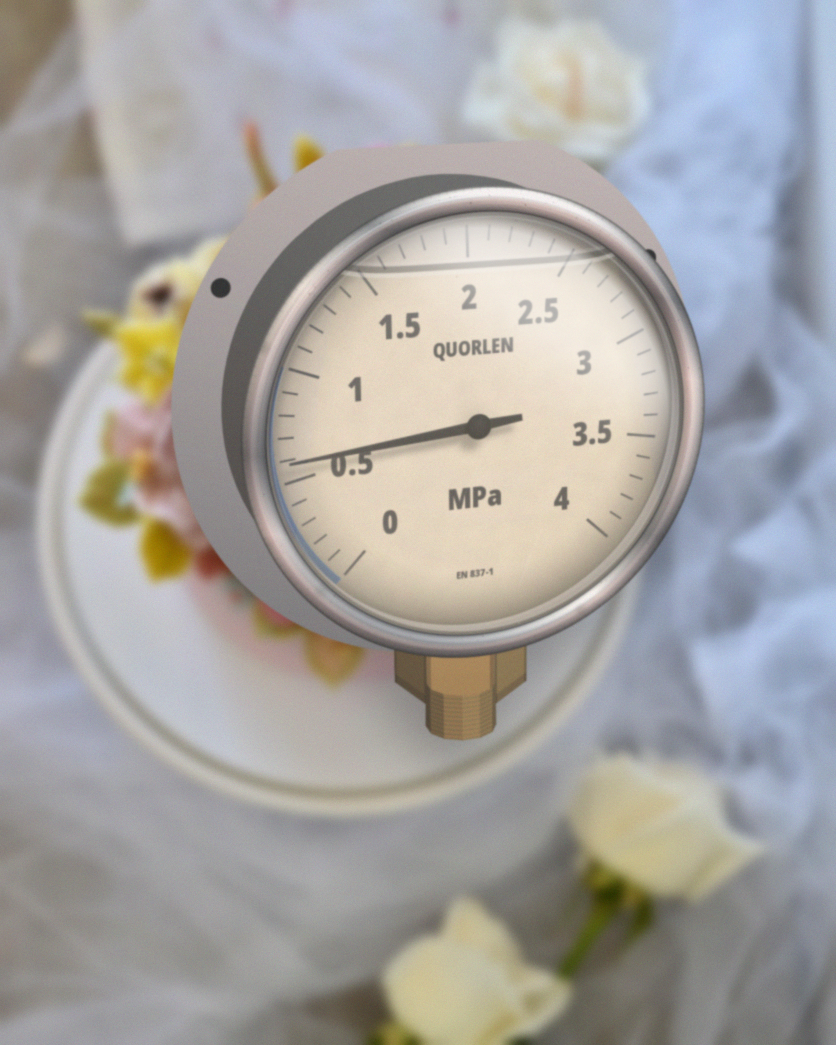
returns 0.6,MPa
